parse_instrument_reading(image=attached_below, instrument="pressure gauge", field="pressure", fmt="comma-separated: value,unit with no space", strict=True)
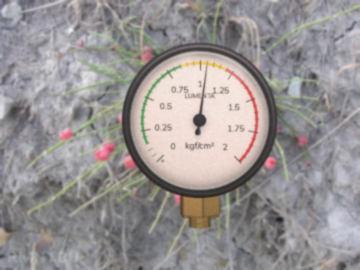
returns 1.05,kg/cm²
